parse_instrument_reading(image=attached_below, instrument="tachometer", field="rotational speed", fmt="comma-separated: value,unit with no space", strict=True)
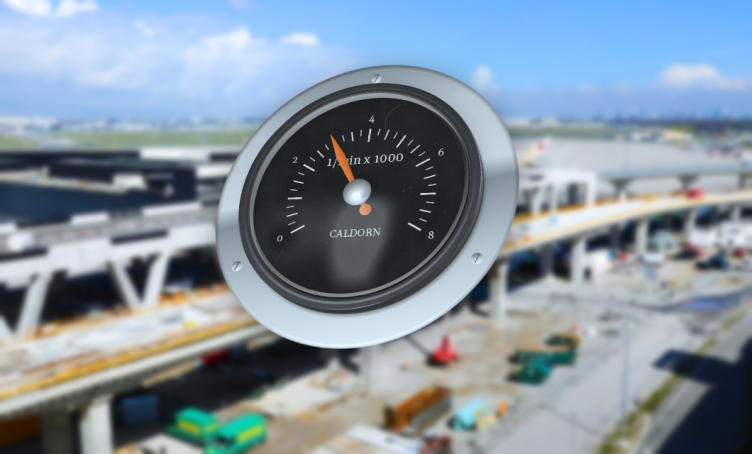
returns 3000,rpm
